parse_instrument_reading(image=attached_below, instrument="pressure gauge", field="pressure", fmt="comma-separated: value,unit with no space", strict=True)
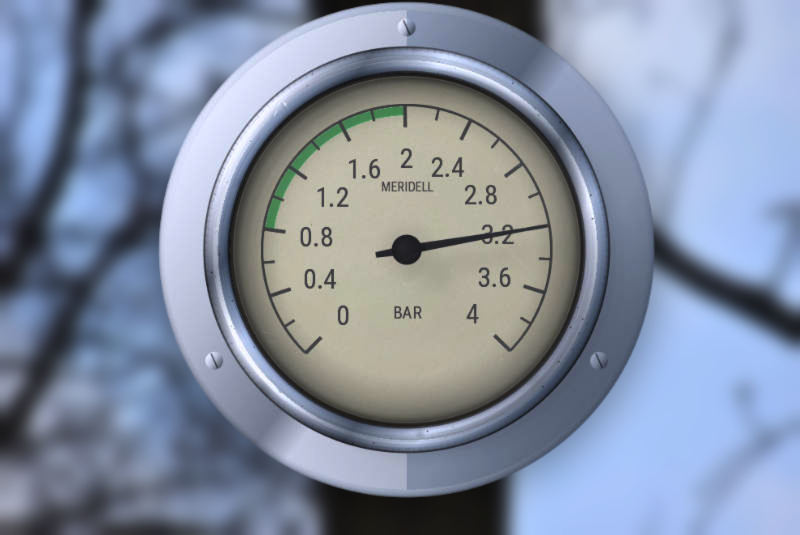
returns 3.2,bar
